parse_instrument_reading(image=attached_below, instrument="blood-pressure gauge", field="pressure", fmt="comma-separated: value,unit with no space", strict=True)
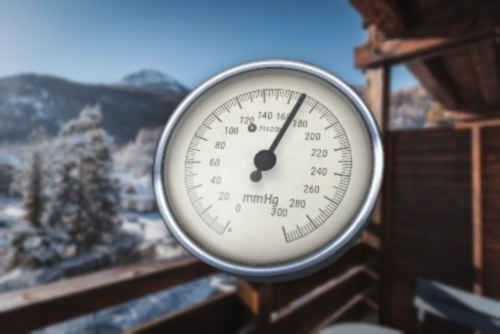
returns 170,mmHg
